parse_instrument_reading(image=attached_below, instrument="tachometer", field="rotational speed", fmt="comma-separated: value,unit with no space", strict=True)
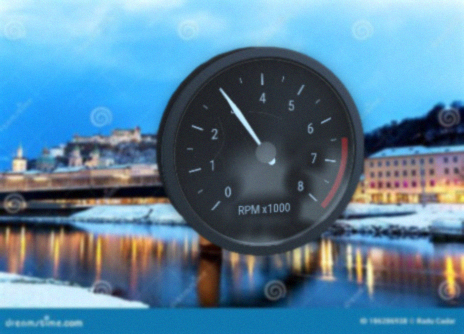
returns 3000,rpm
